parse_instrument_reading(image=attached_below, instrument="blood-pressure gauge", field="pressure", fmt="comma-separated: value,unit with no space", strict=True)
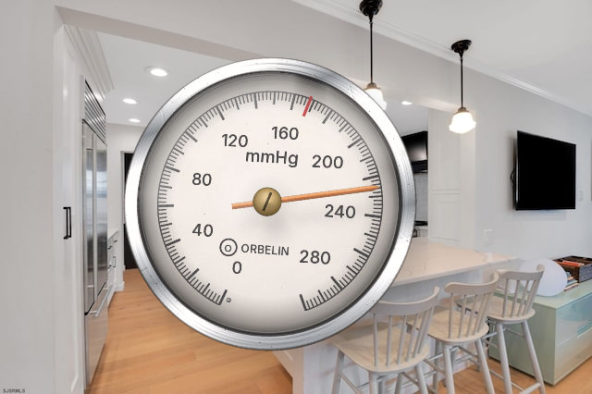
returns 226,mmHg
